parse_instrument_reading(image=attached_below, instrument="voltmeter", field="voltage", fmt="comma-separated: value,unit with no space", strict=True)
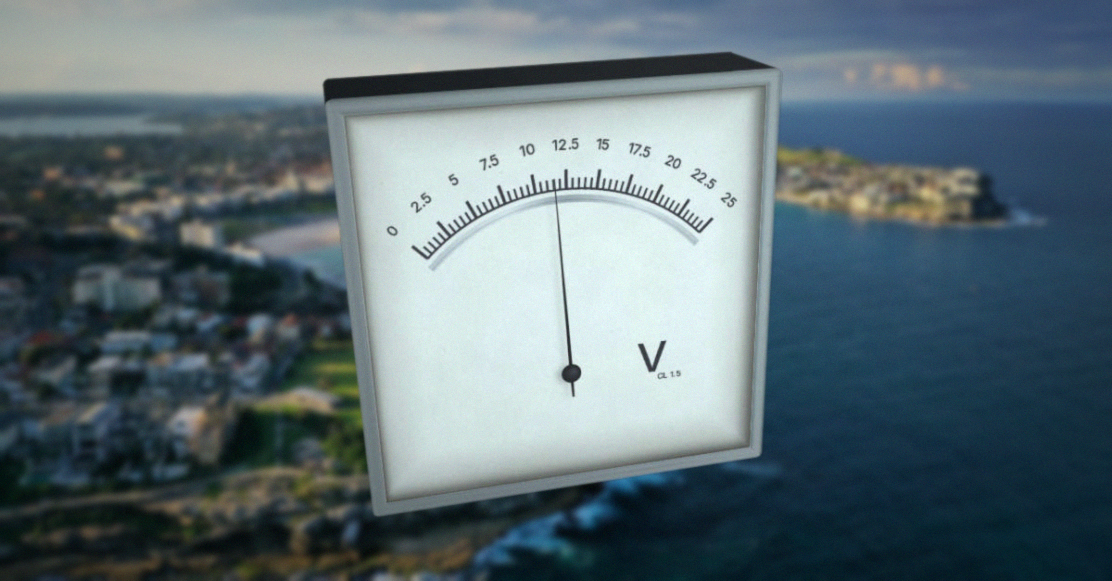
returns 11.5,V
